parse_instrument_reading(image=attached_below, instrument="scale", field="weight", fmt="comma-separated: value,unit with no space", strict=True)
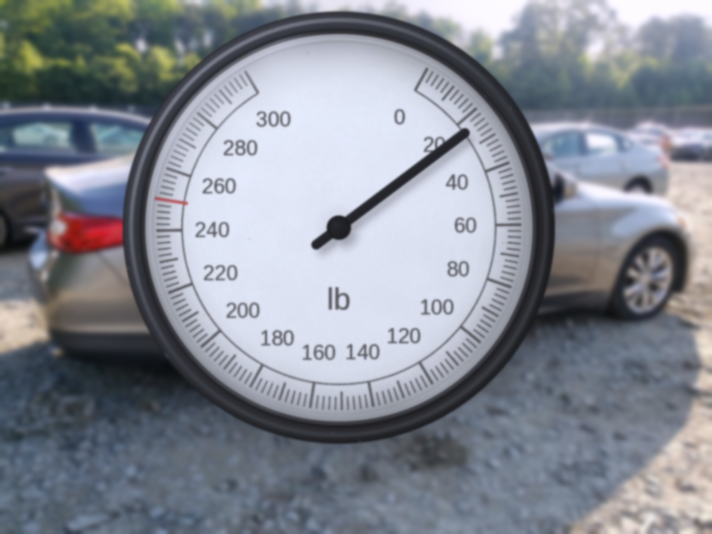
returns 24,lb
